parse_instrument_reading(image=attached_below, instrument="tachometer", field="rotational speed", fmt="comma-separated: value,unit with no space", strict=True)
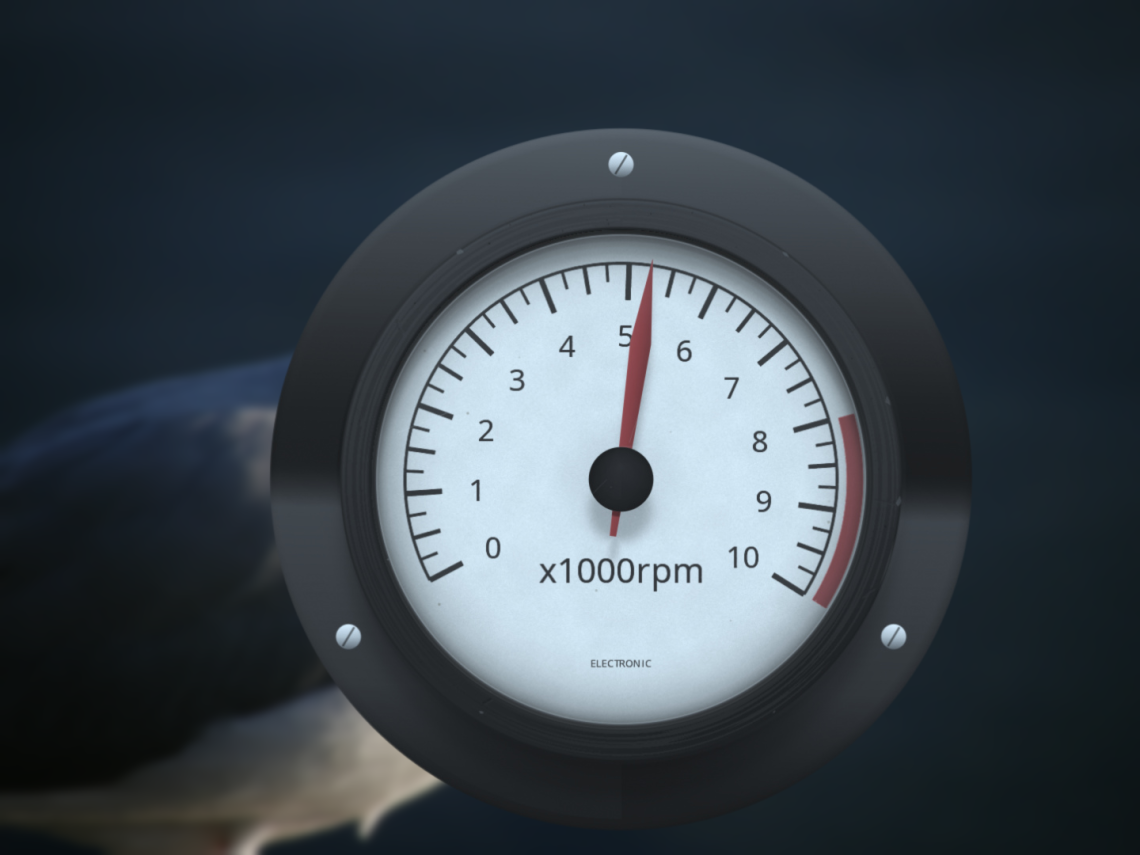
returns 5250,rpm
